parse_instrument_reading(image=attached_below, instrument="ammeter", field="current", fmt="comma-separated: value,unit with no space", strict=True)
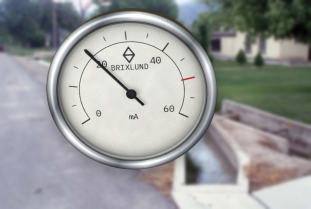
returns 20,mA
